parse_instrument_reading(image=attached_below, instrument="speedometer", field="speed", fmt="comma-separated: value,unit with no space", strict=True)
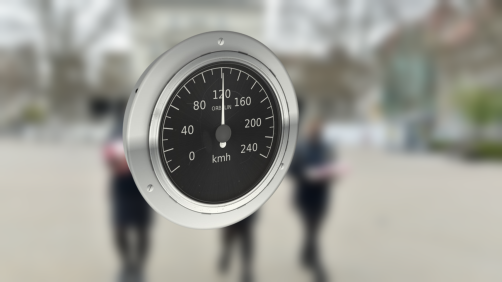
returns 120,km/h
